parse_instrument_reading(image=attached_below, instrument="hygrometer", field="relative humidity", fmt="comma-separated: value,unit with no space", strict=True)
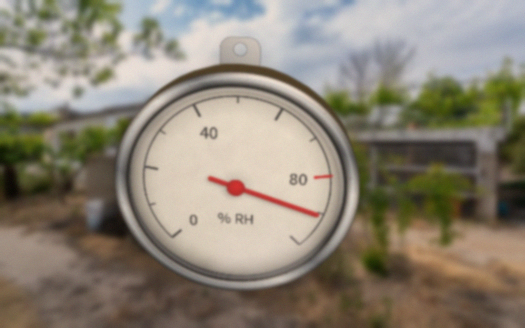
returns 90,%
